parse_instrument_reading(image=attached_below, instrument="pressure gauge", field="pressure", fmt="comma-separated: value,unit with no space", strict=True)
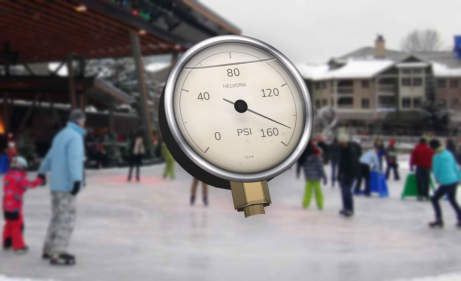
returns 150,psi
